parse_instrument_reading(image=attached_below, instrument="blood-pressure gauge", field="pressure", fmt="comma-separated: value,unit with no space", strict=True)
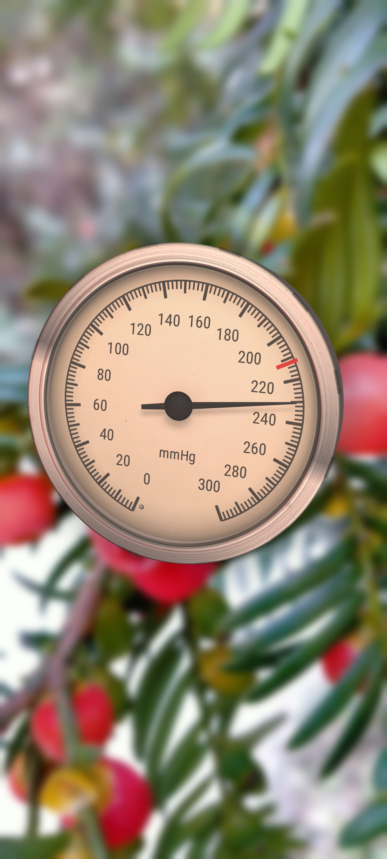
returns 230,mmHg
